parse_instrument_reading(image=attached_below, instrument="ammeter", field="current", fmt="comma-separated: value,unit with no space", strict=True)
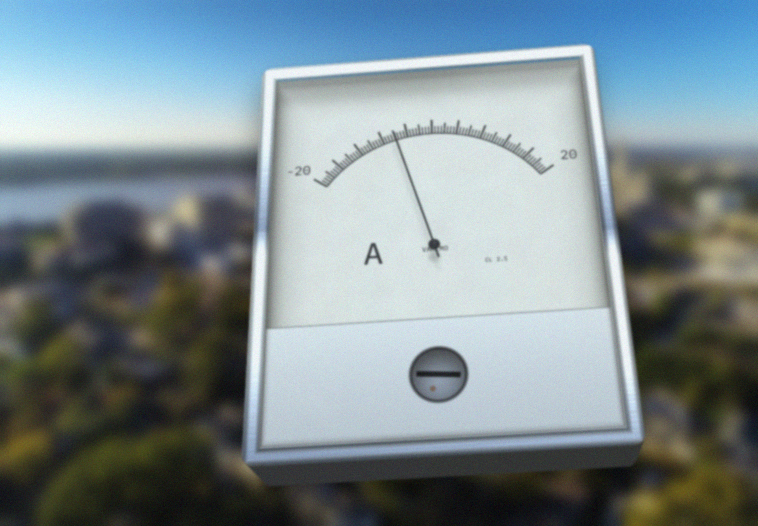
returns -6,A
